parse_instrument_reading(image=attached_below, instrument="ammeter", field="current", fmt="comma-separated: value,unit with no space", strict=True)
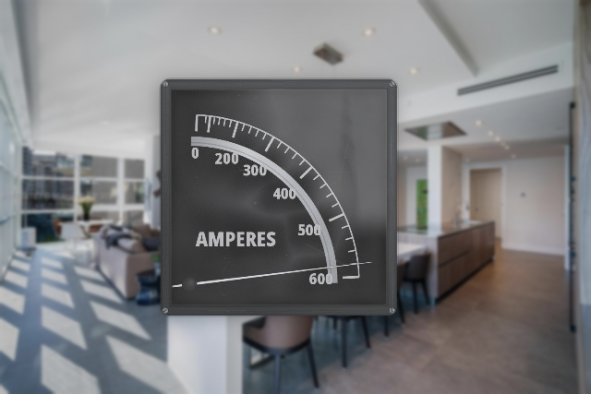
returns 580,A
